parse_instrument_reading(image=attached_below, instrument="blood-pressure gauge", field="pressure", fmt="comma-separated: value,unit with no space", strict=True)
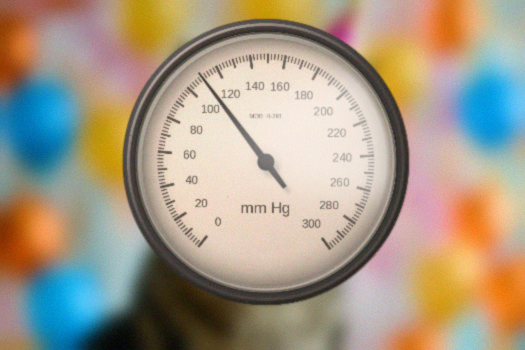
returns 110,mmHg
